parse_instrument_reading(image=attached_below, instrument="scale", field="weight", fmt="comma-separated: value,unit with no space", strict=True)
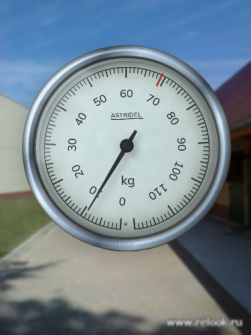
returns 9,kg
